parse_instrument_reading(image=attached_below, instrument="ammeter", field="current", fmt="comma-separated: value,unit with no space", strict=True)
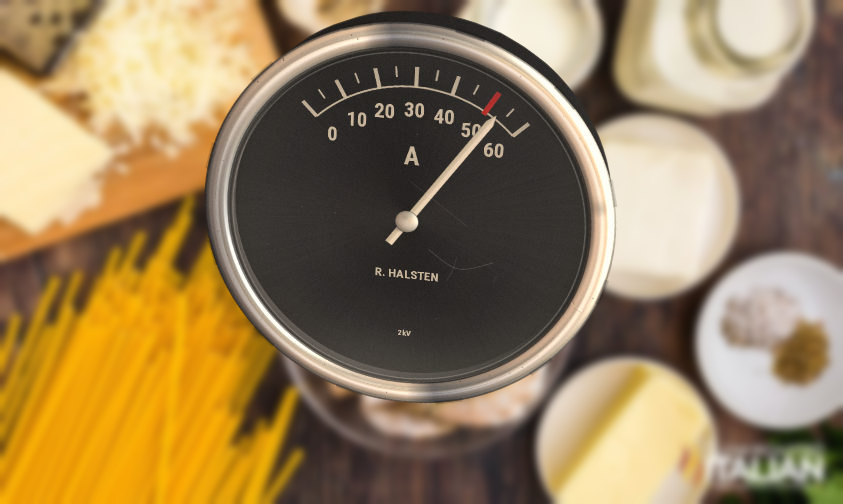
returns 52.5,A
